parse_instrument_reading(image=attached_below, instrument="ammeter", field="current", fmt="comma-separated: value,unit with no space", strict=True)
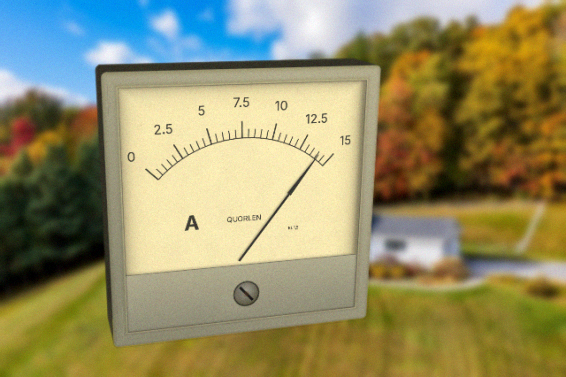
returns 14,A
